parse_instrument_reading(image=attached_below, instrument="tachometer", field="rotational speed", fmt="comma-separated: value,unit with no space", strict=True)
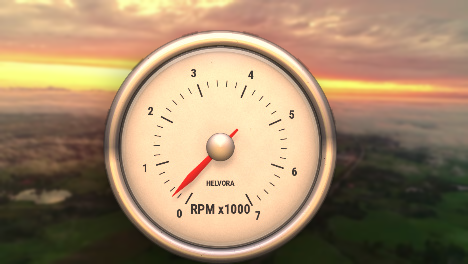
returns 300,rpm
